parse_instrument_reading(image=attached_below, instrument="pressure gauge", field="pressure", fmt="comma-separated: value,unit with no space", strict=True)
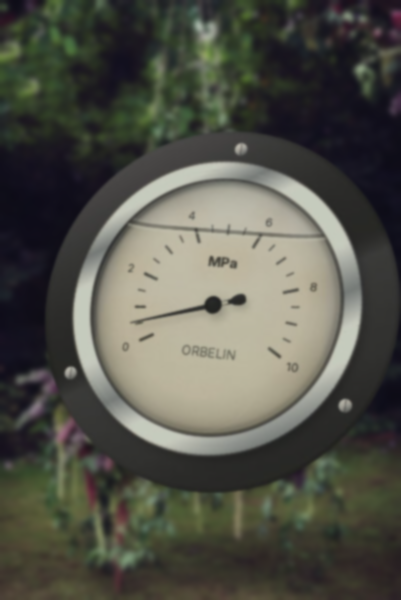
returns 0.5,MPa
